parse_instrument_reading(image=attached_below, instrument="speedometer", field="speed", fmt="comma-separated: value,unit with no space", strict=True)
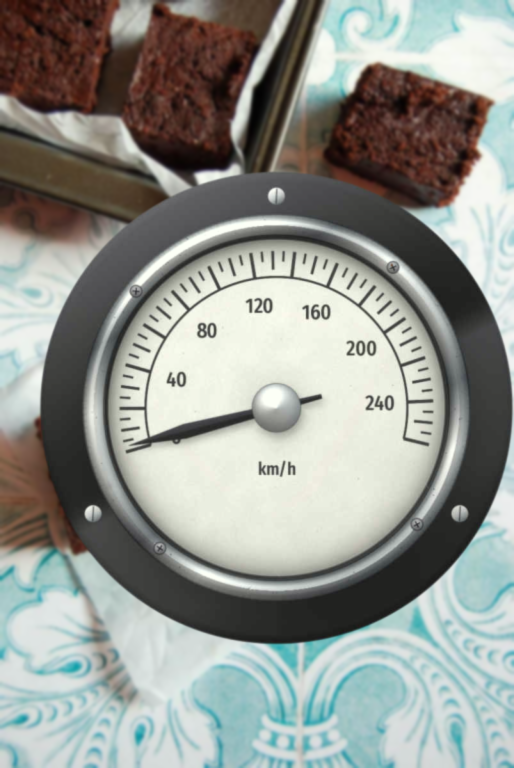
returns 2.5,km/h
